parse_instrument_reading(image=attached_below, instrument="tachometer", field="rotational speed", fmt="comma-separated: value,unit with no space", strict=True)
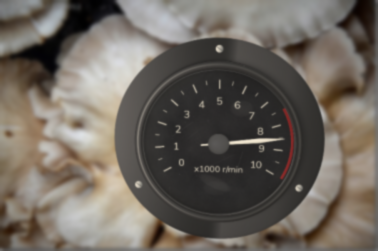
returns 8500,rpm
